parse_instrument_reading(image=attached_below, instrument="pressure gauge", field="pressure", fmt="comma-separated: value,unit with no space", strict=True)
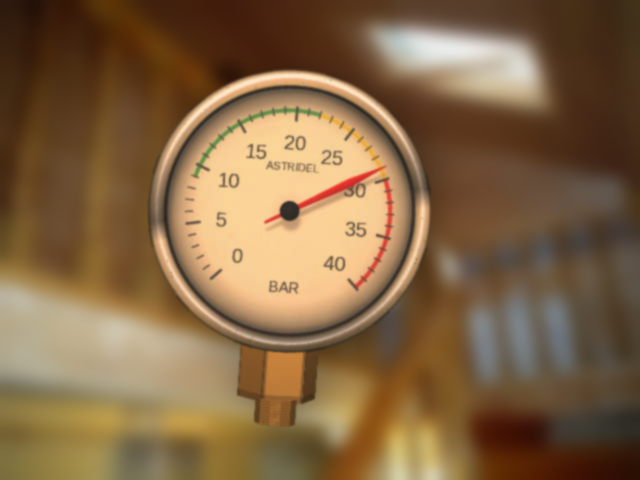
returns 29,bar
